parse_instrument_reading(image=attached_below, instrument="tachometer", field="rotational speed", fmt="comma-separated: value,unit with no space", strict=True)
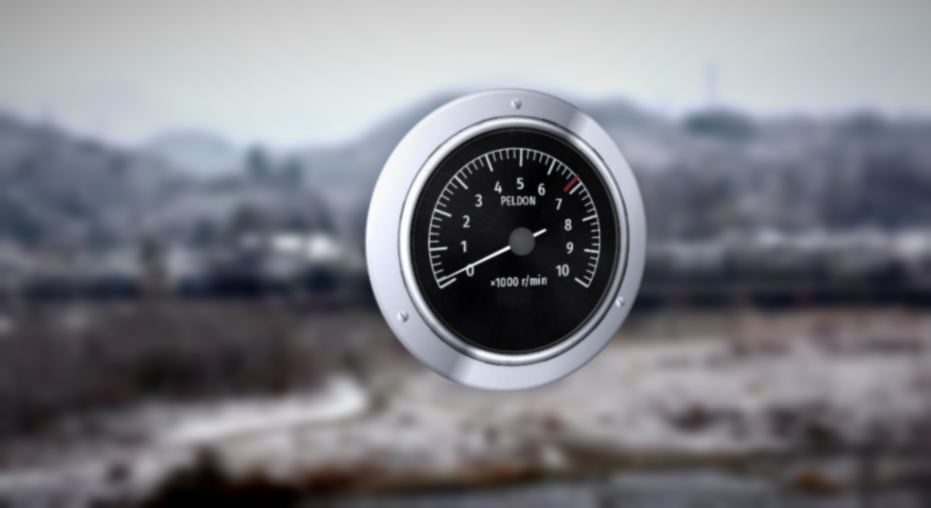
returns 200,rpm
